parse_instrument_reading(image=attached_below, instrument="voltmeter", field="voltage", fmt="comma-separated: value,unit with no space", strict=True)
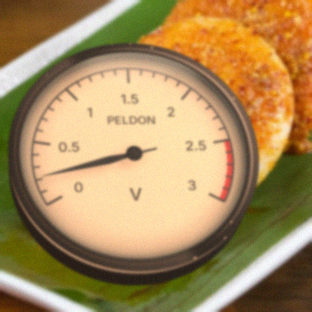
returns 0.2,V
